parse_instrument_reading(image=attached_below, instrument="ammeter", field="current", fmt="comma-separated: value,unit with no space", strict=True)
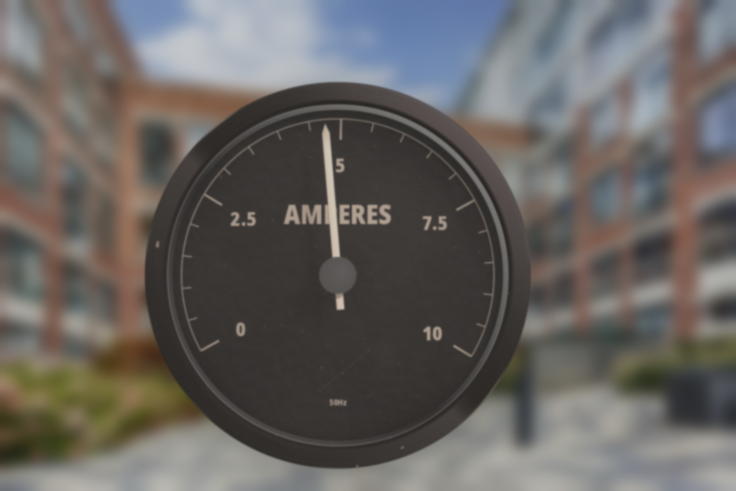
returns 4.75,A
